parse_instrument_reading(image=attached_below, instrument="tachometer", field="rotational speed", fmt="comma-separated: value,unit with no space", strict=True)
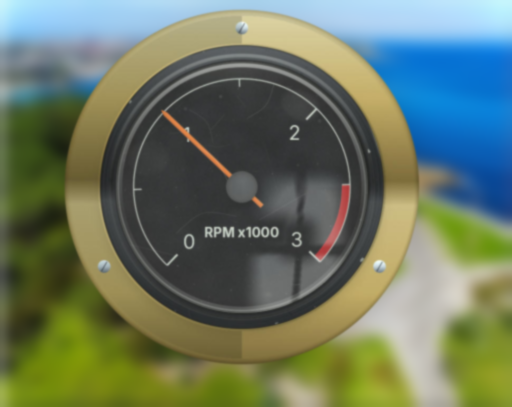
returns 1000,rpm
